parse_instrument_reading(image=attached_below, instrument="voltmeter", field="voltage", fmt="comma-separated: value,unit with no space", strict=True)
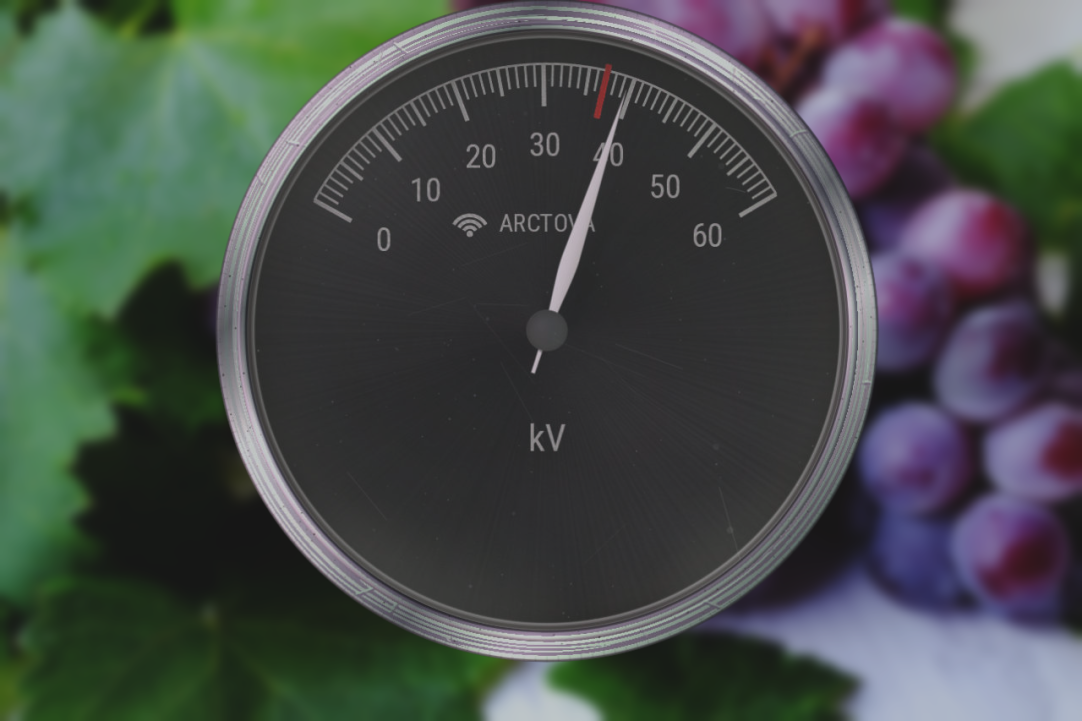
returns 39.5,kV
